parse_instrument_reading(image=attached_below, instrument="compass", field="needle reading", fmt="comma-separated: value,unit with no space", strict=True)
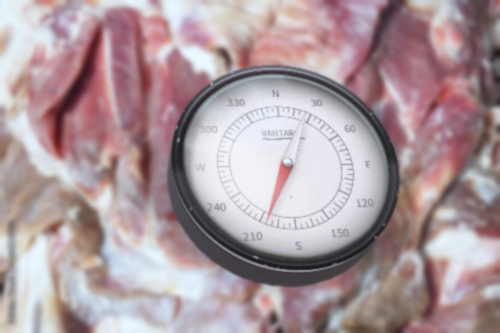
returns 205,°
